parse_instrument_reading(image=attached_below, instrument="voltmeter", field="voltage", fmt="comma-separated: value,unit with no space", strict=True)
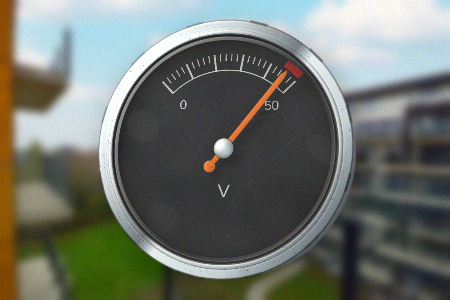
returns 46,V
